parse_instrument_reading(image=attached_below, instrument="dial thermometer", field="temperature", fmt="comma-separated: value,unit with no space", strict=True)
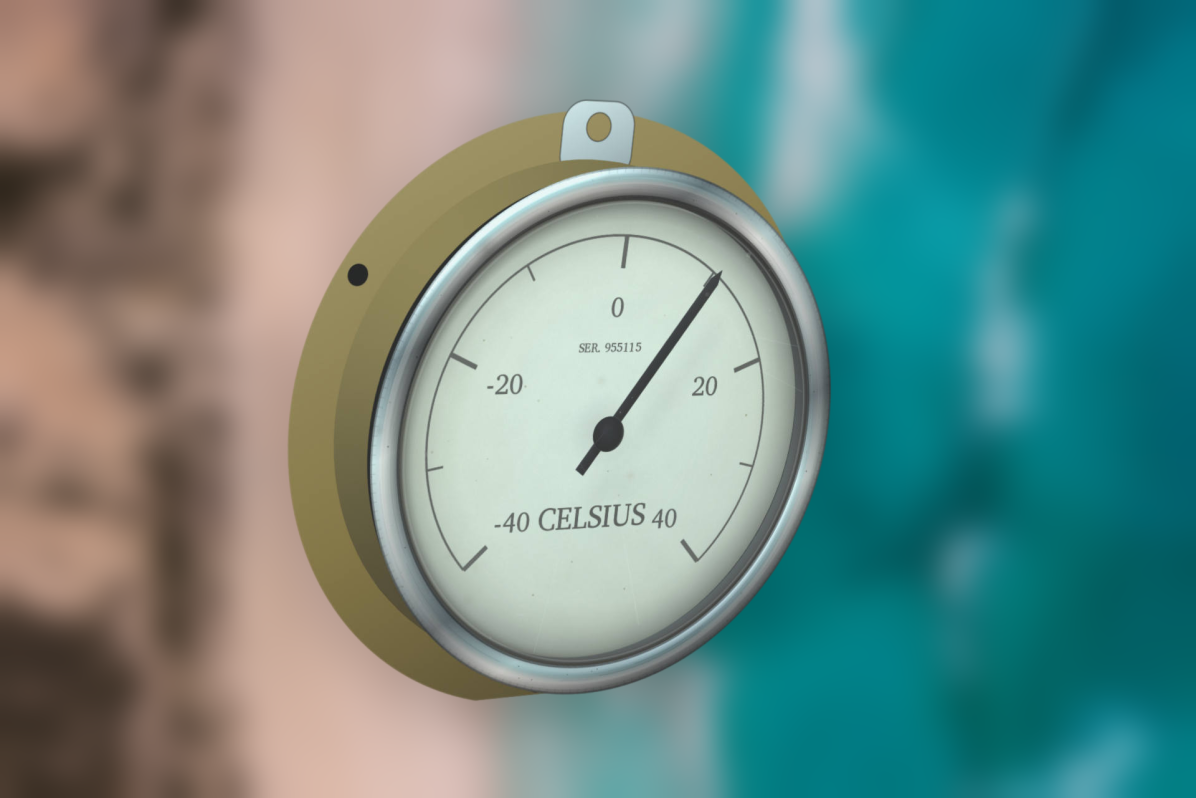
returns 10,°C
